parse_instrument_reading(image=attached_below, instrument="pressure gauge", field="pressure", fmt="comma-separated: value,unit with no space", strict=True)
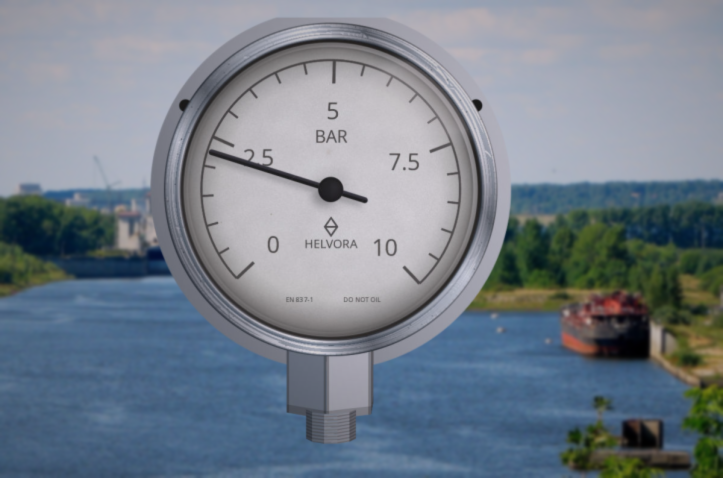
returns 2.25,bar
